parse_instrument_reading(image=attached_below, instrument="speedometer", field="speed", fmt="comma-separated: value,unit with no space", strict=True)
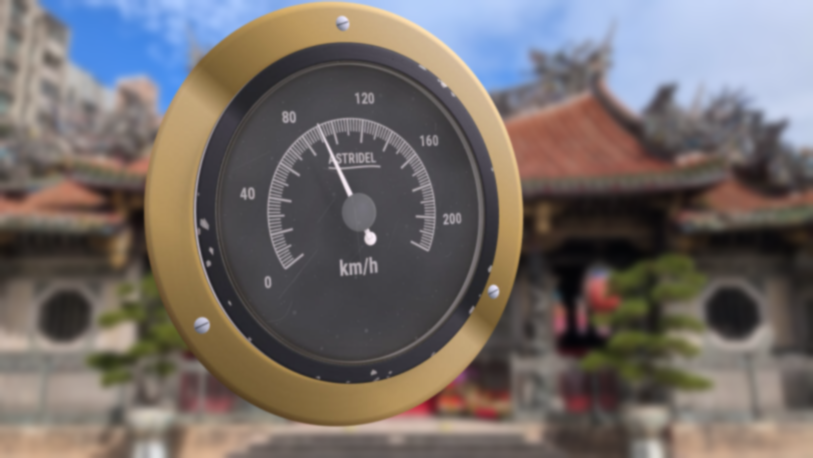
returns 90,km/h
